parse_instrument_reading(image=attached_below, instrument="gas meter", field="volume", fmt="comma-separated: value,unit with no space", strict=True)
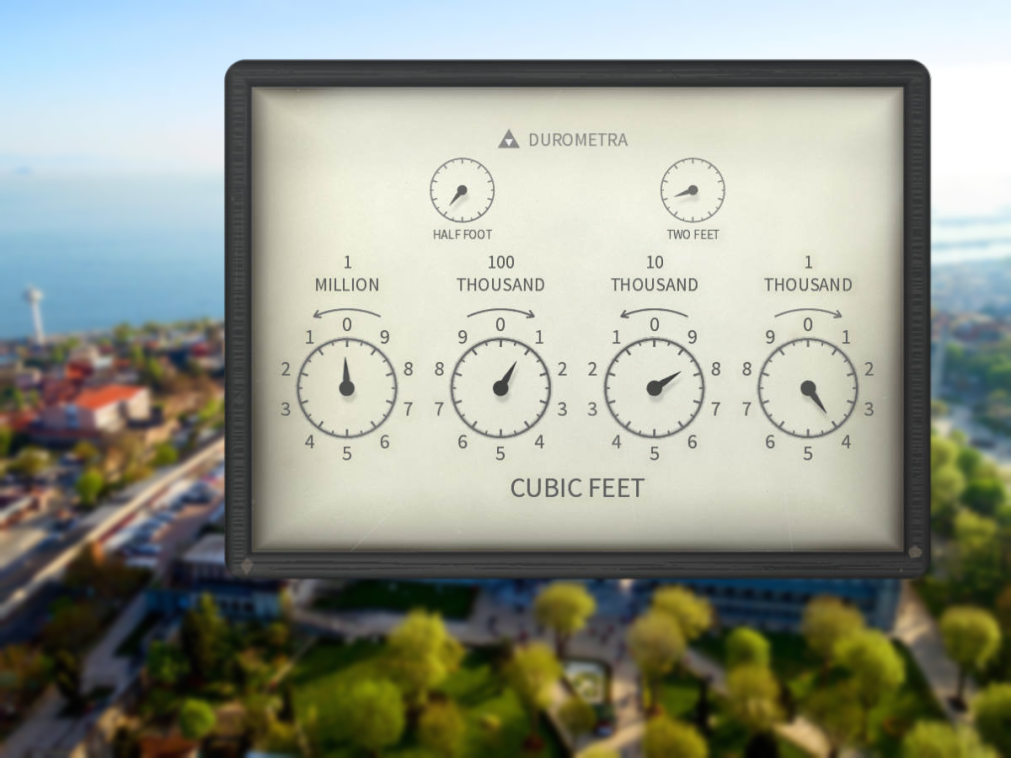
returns 8400,ft³
